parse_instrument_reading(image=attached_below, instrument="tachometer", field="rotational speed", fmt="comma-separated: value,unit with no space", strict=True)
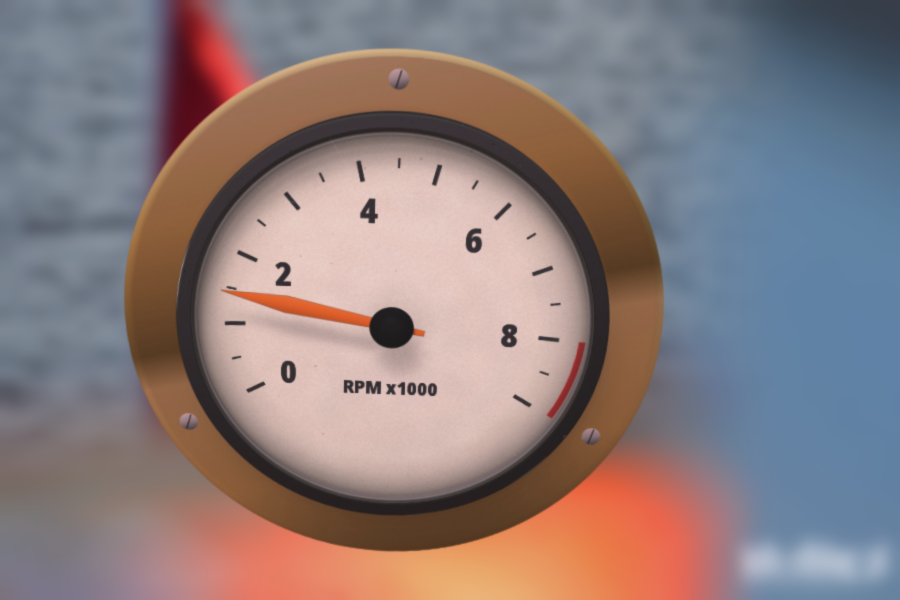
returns 1500,rpm
